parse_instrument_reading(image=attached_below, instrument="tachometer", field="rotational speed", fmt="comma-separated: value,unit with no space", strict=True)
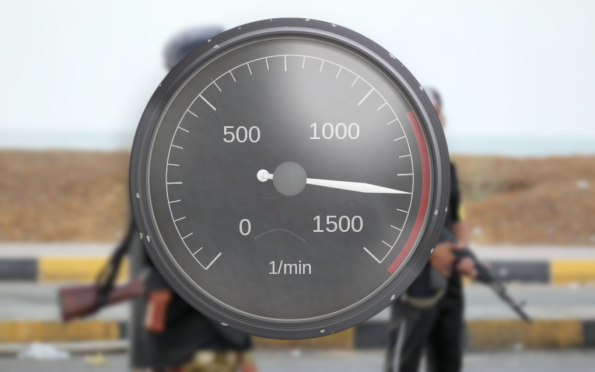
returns 1300,rpm
